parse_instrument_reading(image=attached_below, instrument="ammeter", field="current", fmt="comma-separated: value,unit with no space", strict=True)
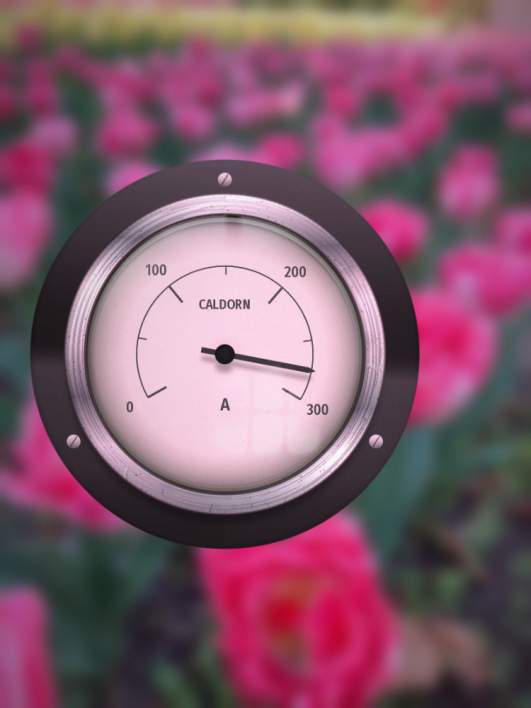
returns 275,A
